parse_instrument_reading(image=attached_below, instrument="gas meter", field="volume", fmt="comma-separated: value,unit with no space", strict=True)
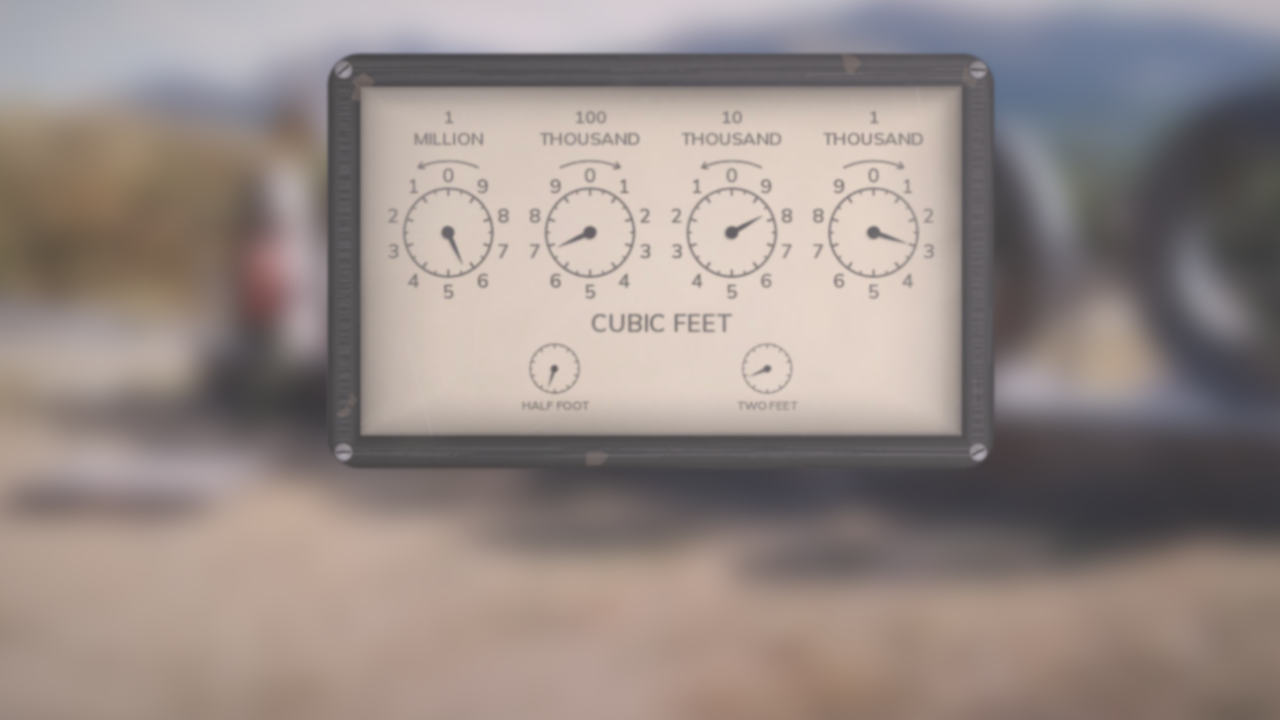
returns 568300,ft³
